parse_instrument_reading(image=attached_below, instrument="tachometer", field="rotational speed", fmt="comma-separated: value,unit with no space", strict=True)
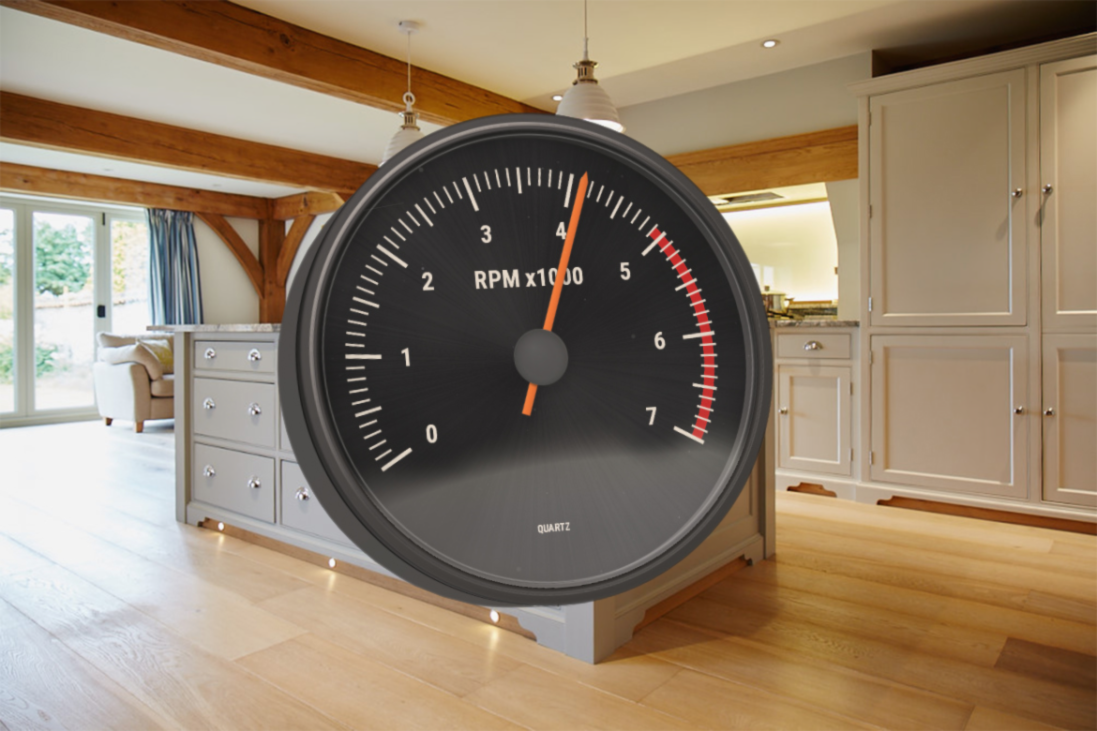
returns 4100,rpm
